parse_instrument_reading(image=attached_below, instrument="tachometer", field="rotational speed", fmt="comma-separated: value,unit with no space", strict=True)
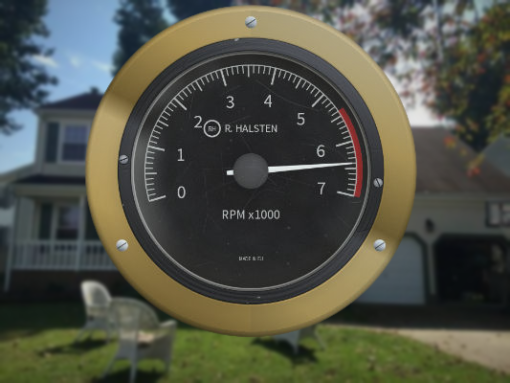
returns 6400,rpm
